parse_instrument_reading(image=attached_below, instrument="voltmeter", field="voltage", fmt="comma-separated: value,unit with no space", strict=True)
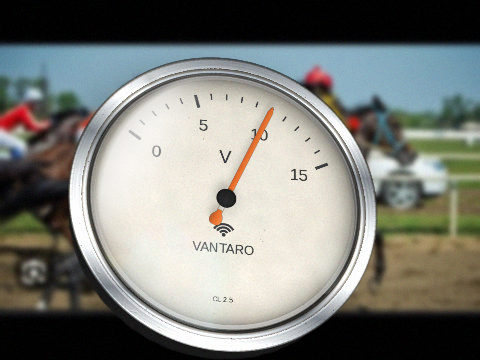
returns 10,V
